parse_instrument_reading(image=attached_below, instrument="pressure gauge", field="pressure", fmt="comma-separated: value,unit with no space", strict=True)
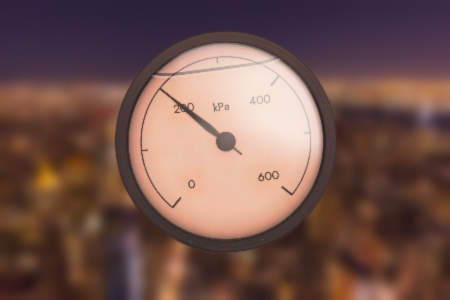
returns 200,kPa
